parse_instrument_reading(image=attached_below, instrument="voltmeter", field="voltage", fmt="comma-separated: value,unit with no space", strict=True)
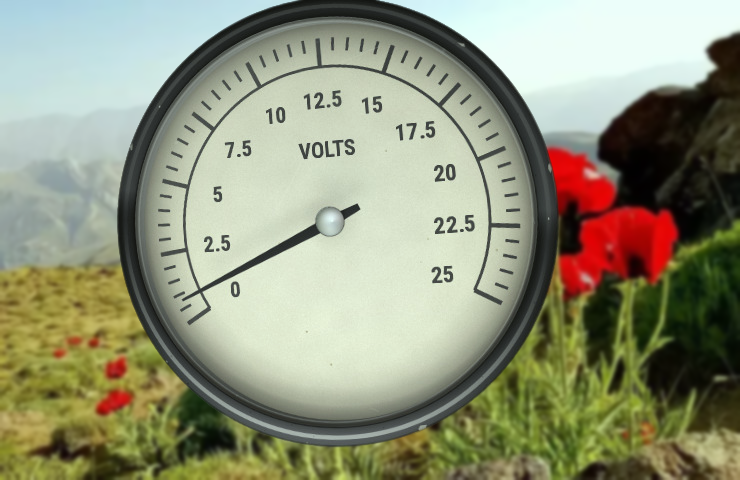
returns 0.75,V
